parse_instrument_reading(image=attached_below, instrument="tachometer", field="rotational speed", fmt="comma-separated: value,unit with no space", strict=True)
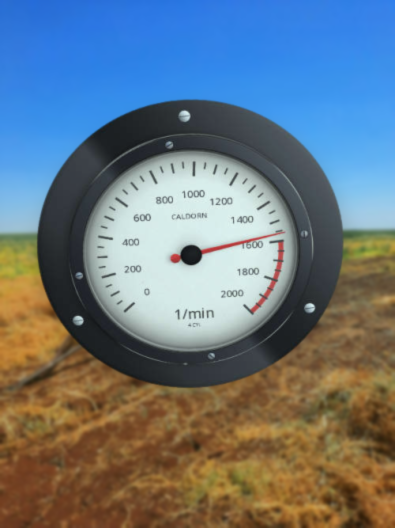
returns 1550,rpm
